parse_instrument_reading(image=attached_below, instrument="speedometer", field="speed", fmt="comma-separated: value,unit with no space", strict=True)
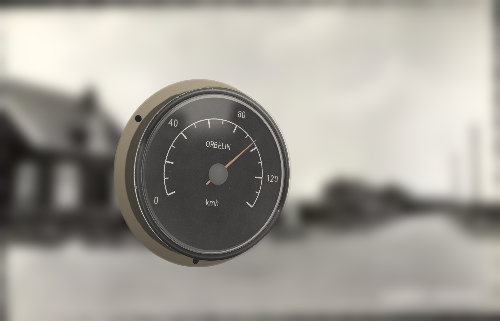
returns 95,km/h
